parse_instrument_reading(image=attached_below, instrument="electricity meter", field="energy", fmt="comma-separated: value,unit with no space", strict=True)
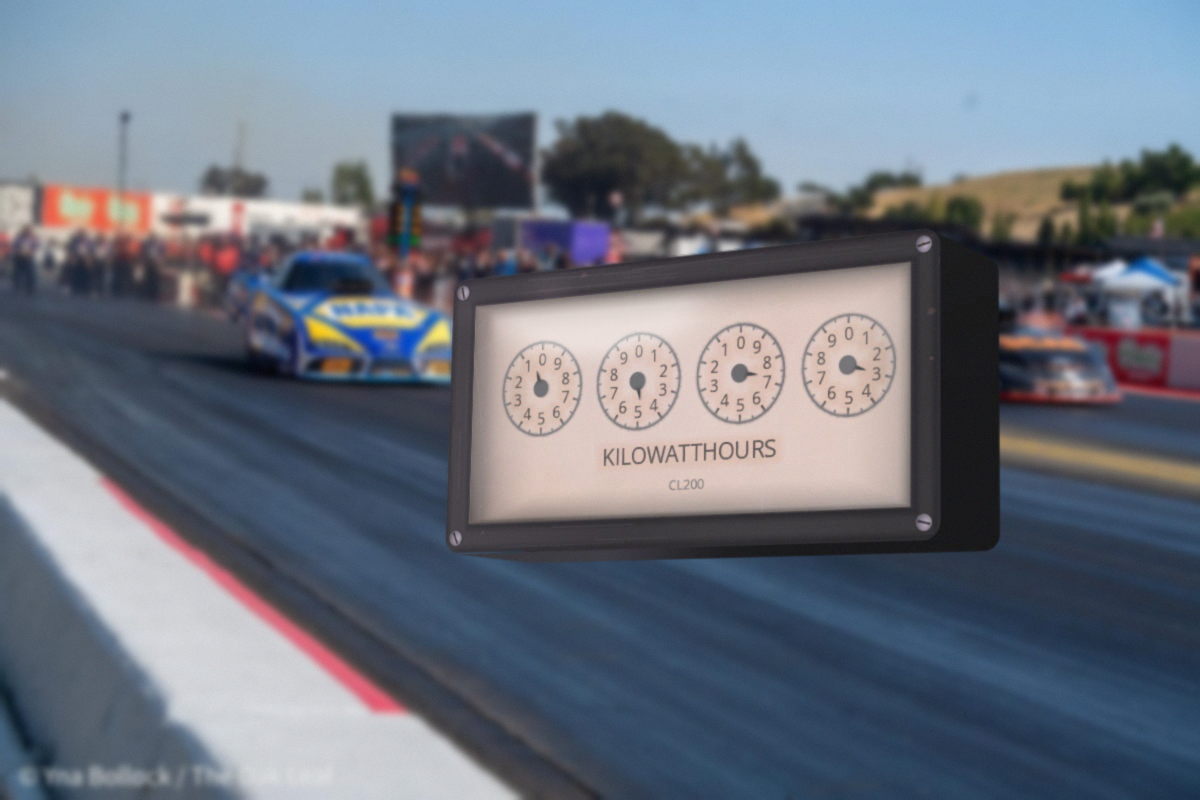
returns 473,kWh
